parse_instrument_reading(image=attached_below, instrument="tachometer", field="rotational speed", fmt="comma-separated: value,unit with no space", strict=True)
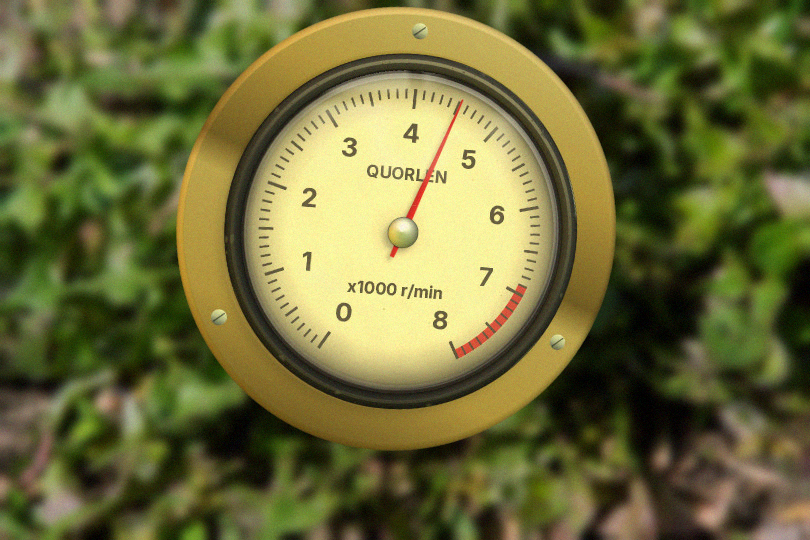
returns 4500,rpm
